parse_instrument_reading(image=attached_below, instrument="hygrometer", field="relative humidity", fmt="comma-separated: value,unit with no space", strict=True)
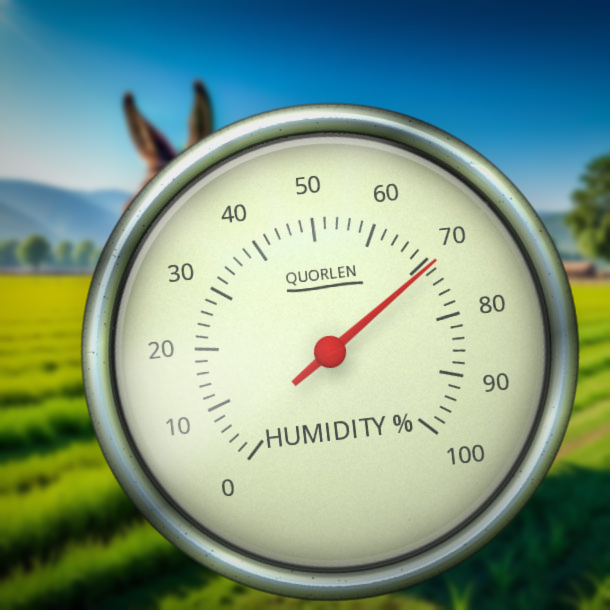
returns 71,%
